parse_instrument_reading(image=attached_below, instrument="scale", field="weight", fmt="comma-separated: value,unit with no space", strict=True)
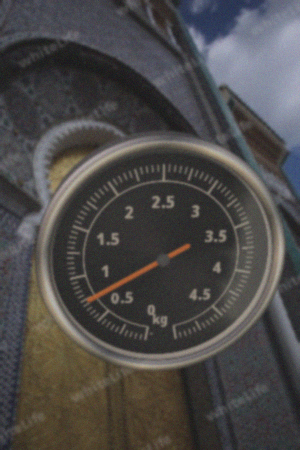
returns 0.75,kg
